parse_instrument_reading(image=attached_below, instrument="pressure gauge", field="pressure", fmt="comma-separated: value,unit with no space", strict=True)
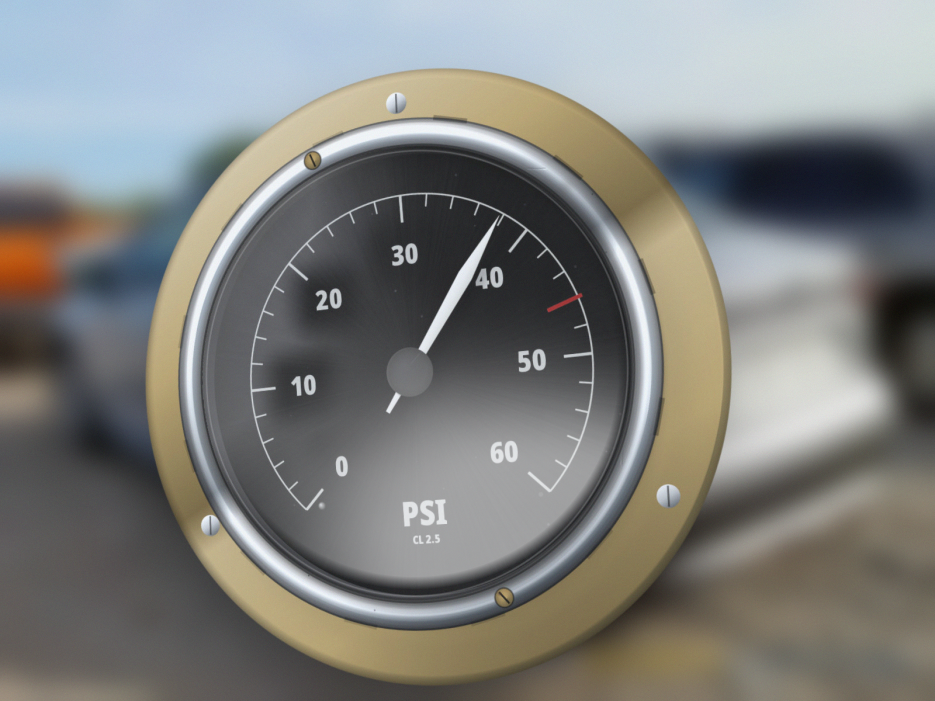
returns 38,psi
